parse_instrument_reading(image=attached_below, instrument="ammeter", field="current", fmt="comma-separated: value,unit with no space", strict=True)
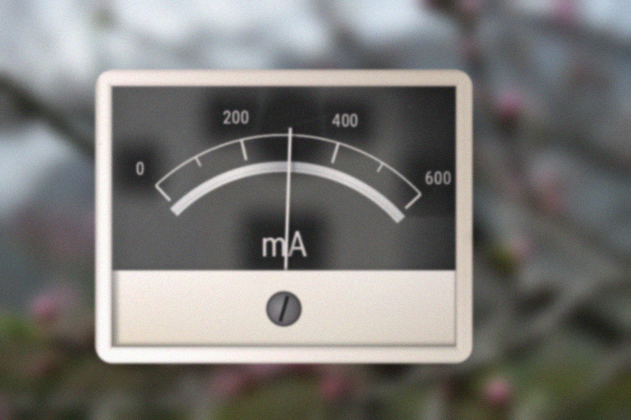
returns 300,mA
